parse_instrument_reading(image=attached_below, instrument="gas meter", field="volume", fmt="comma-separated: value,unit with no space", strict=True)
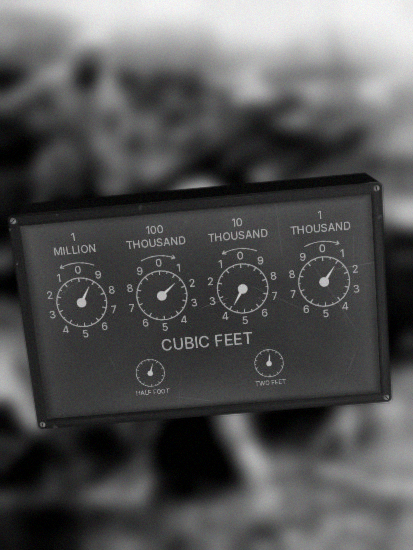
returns 914100,ft³
